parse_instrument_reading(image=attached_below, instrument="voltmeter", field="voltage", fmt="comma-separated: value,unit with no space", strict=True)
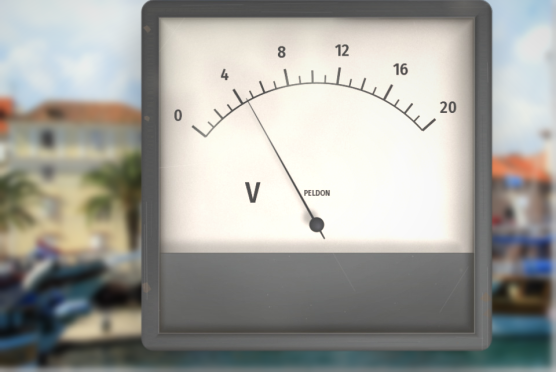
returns 4.5,V
